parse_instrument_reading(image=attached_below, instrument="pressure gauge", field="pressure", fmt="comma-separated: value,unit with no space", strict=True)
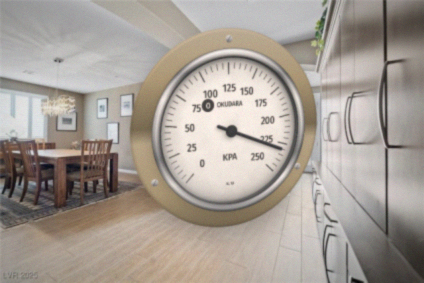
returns 230,kPa
